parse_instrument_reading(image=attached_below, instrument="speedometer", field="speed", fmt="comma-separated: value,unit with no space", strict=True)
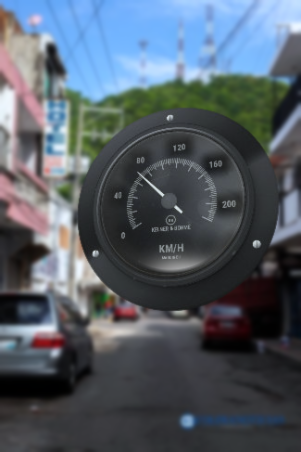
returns 70,km/h
